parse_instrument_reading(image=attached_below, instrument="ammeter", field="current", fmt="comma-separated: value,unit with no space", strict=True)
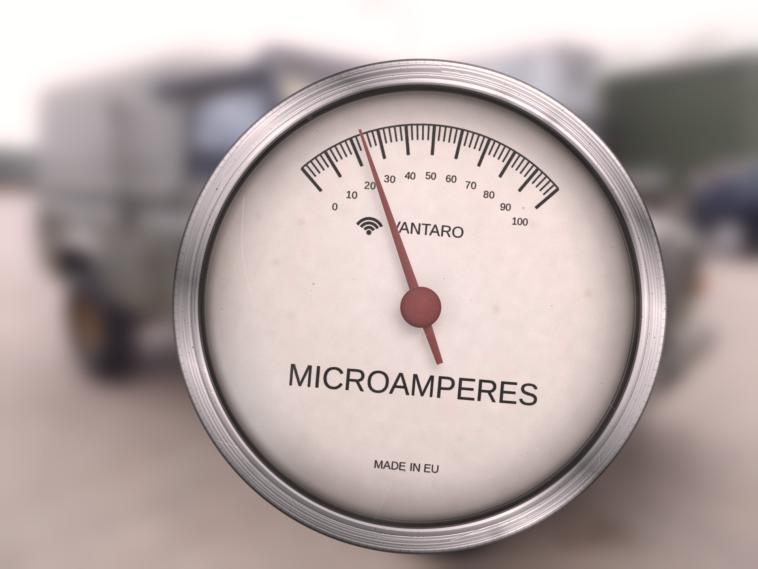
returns 24,µA
